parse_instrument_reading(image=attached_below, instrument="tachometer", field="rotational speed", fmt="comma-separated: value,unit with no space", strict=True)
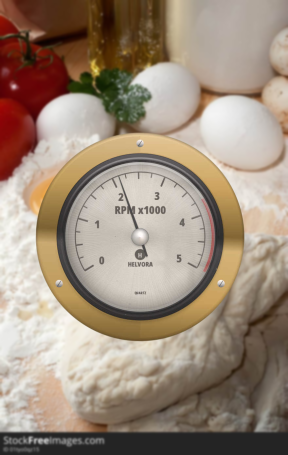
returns 2125,rpm
